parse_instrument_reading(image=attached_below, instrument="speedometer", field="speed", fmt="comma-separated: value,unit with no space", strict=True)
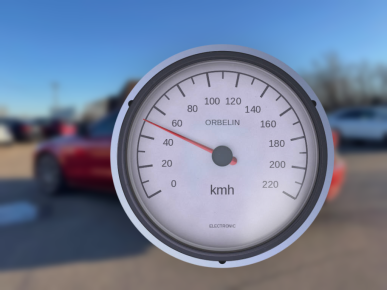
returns 50,km/h
